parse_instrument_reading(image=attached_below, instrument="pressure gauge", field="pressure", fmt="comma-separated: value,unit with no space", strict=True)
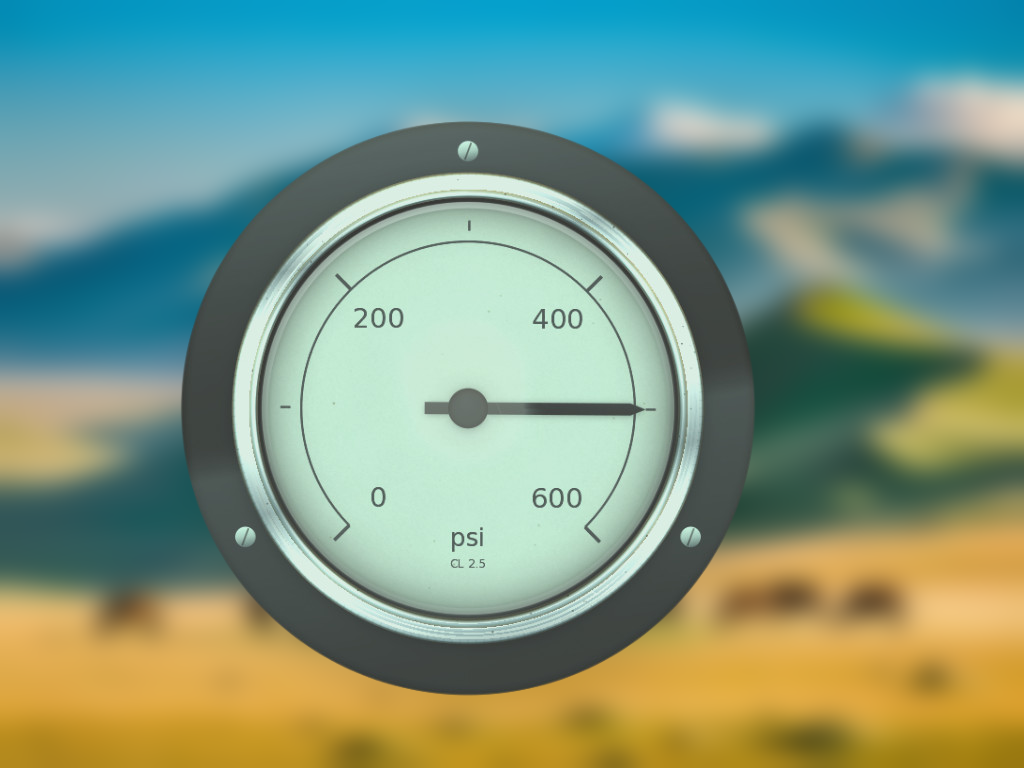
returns 500,psi
